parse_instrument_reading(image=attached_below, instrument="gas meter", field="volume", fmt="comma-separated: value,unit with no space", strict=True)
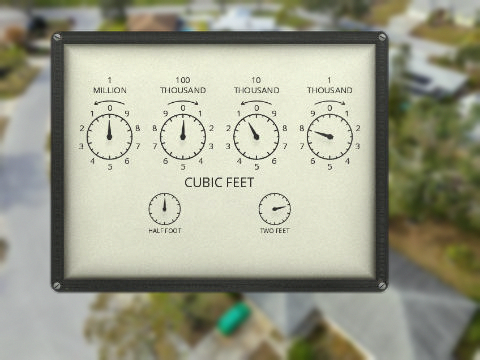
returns 800,ft³
